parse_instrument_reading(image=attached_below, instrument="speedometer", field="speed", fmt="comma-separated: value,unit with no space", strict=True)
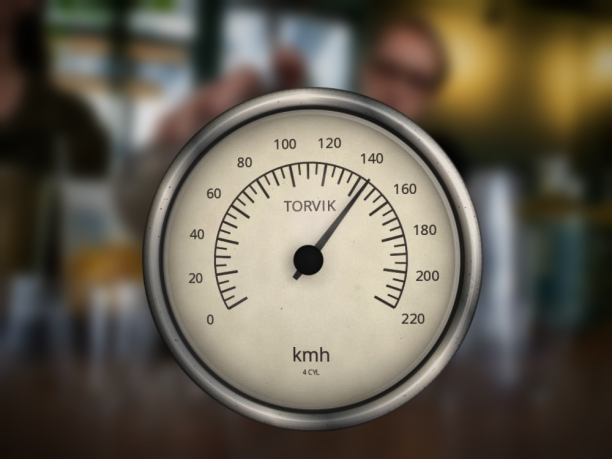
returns 145,km/h
